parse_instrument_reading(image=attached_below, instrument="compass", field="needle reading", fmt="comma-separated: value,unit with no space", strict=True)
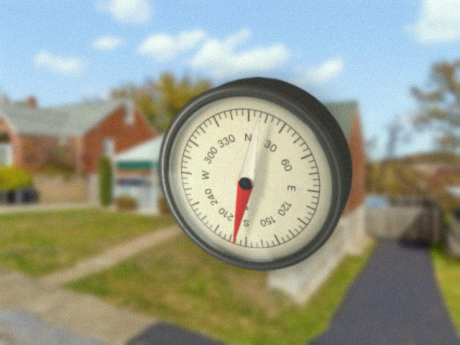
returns 190,°
